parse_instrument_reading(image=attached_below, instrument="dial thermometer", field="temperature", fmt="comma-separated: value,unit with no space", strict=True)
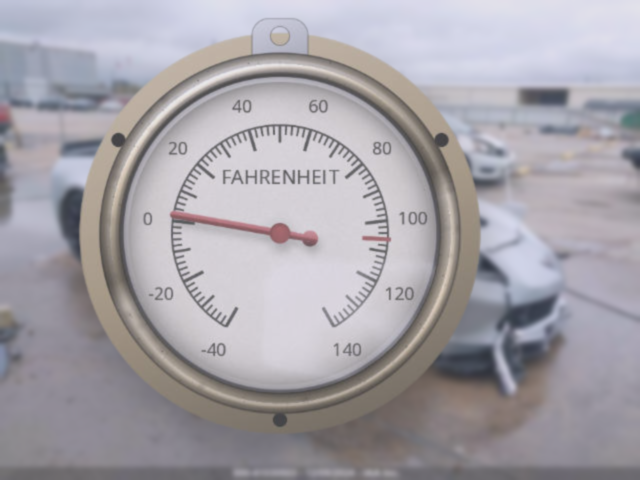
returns 2,°F
